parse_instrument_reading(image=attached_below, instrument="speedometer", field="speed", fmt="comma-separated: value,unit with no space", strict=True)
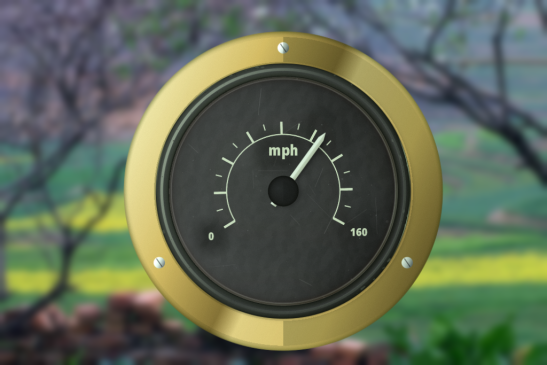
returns 105,mph
